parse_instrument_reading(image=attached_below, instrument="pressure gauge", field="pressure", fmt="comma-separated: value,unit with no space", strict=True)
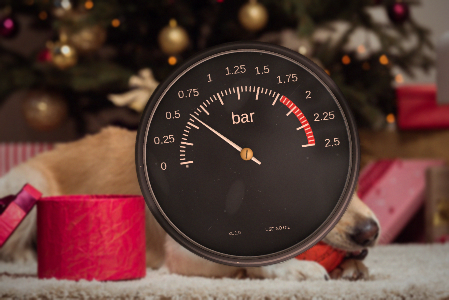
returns 0.6,bar
